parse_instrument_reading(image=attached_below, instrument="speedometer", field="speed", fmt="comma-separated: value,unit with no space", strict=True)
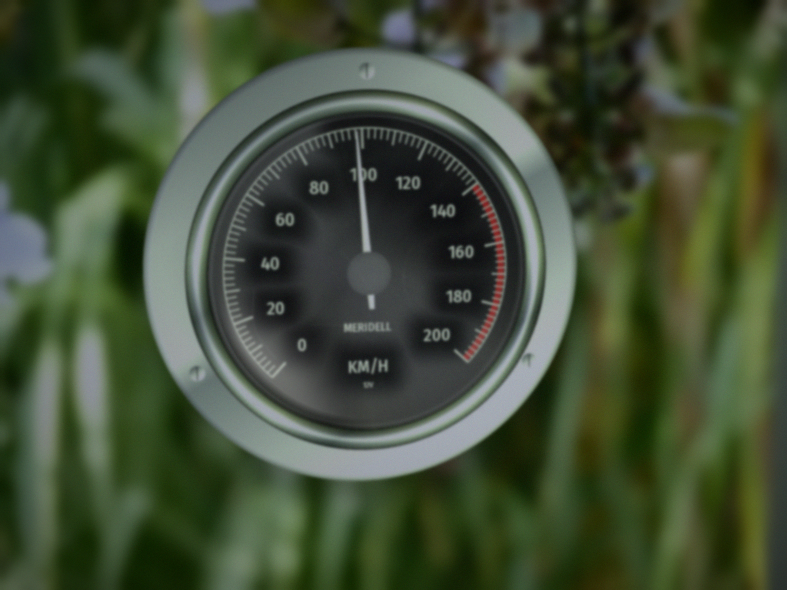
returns 98,km/h
